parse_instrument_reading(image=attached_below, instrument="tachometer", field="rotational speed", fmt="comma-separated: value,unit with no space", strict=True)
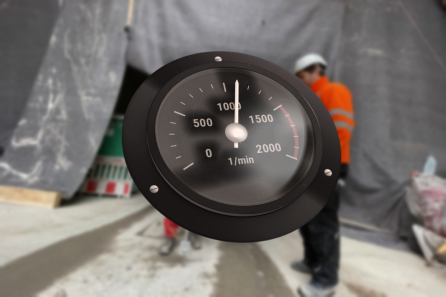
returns 1100,rpm
